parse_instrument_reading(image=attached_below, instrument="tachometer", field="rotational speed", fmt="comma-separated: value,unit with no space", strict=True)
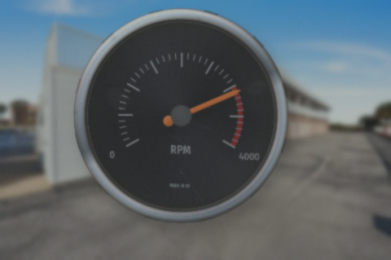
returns 3100,rpm
